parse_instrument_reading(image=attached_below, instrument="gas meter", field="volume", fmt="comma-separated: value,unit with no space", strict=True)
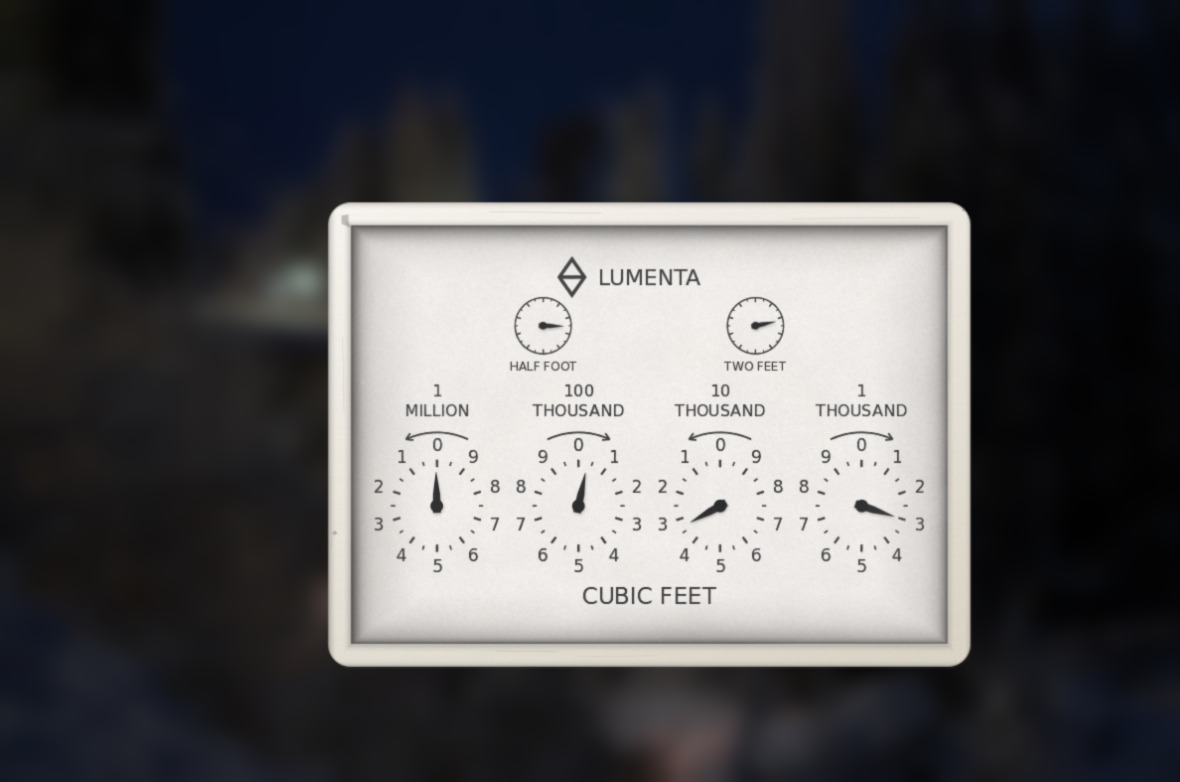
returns 3300,ft³
